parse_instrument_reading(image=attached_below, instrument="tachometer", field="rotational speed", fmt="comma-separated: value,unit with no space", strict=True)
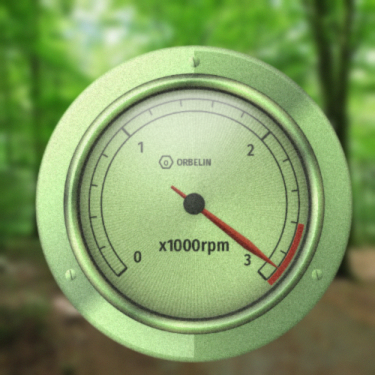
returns 2900,rpm
